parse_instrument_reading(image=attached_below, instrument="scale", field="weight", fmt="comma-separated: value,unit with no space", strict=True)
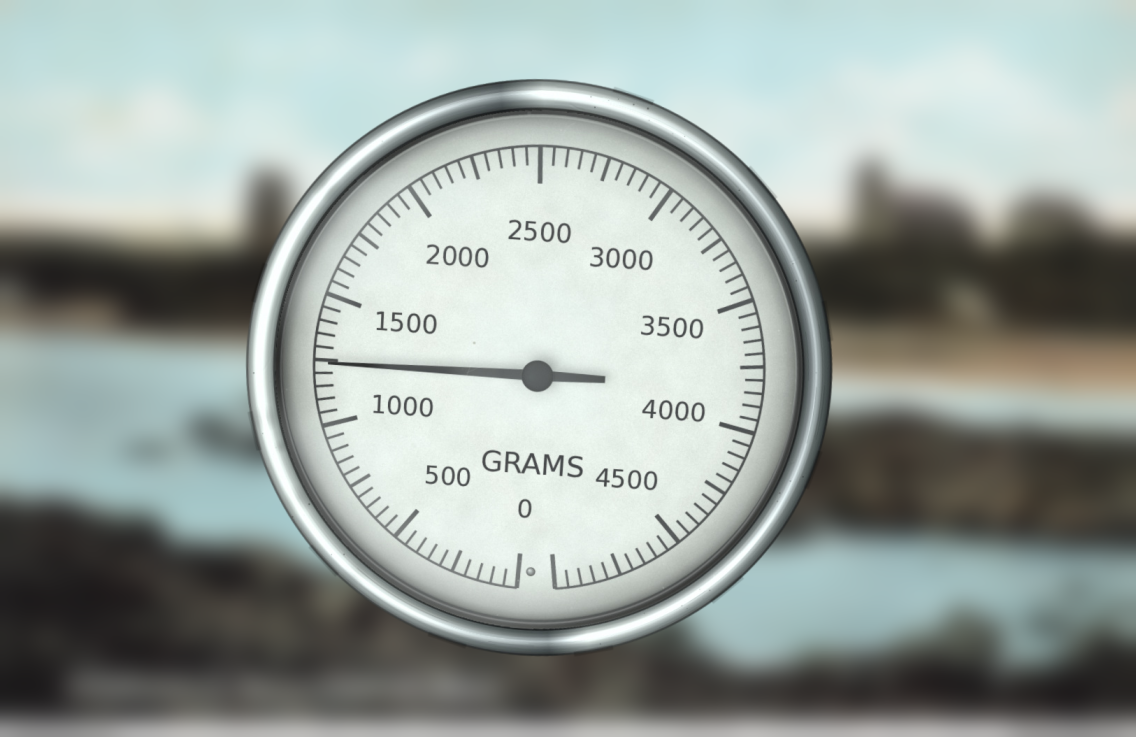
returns 1250,g
